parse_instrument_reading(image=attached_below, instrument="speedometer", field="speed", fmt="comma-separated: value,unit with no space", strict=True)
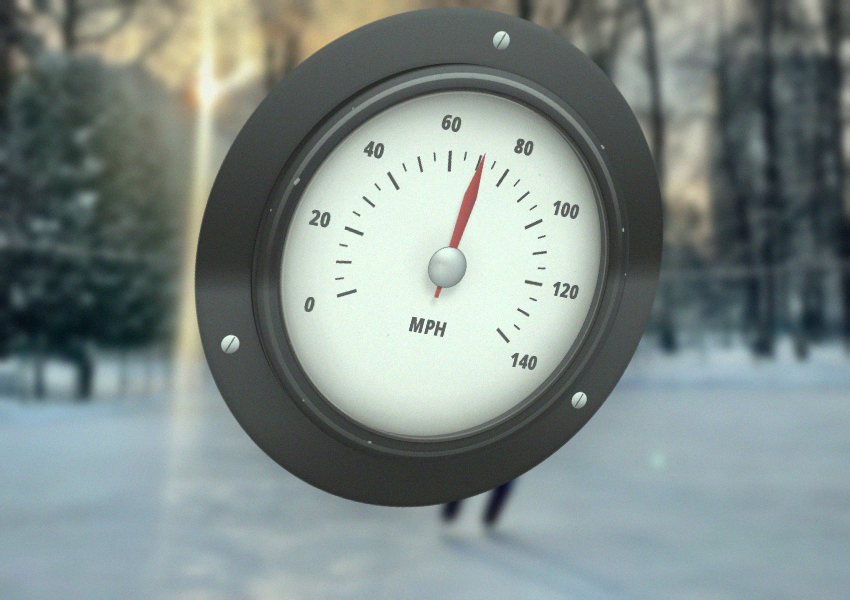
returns 70,mph
